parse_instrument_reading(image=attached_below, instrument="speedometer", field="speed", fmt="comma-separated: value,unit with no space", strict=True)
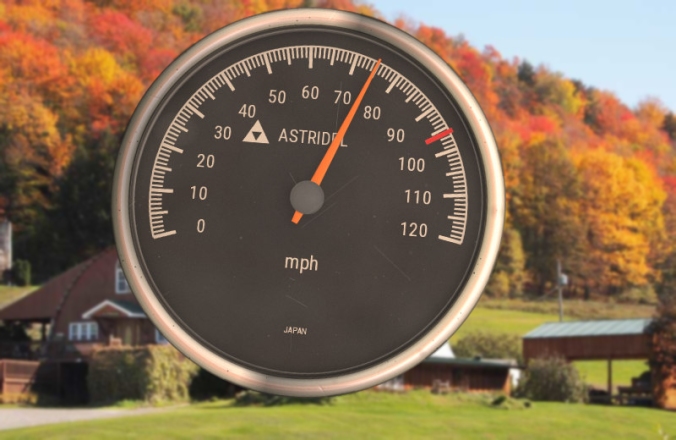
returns 75,mph
